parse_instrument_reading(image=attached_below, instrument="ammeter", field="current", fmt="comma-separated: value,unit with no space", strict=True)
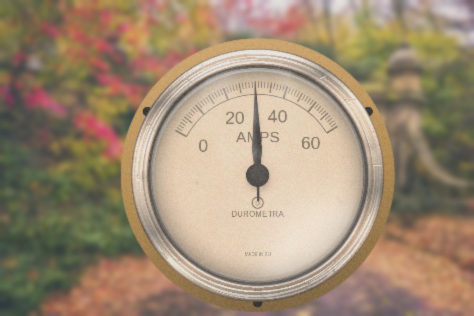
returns 30,A
